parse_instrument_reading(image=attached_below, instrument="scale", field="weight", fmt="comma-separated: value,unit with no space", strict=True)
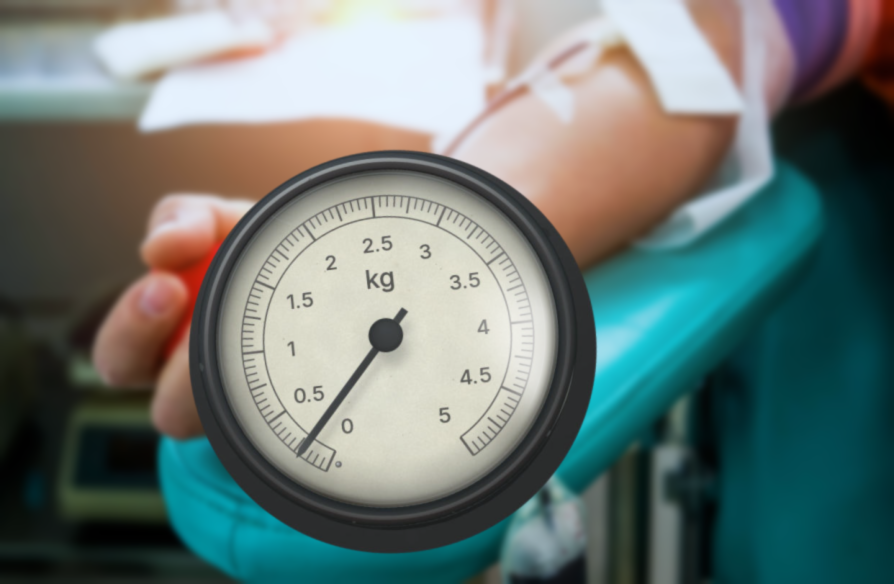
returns 0.2,kg
